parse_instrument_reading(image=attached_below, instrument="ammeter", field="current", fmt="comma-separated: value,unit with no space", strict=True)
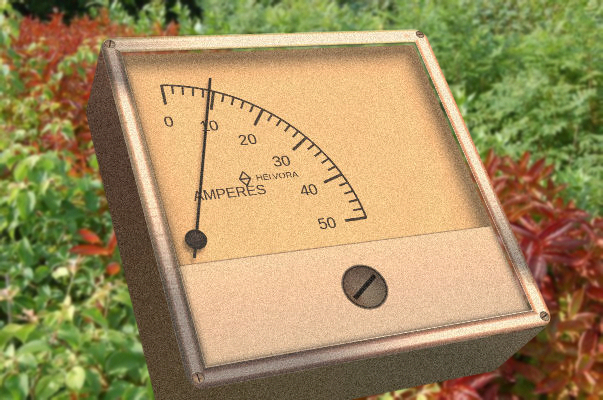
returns 9,A
